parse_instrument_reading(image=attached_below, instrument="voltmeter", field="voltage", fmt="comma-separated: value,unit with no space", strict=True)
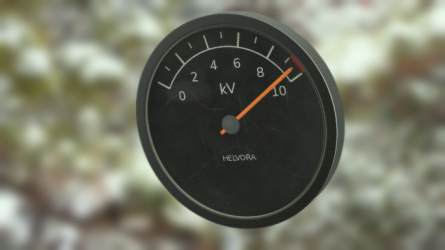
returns 9.5,kV
